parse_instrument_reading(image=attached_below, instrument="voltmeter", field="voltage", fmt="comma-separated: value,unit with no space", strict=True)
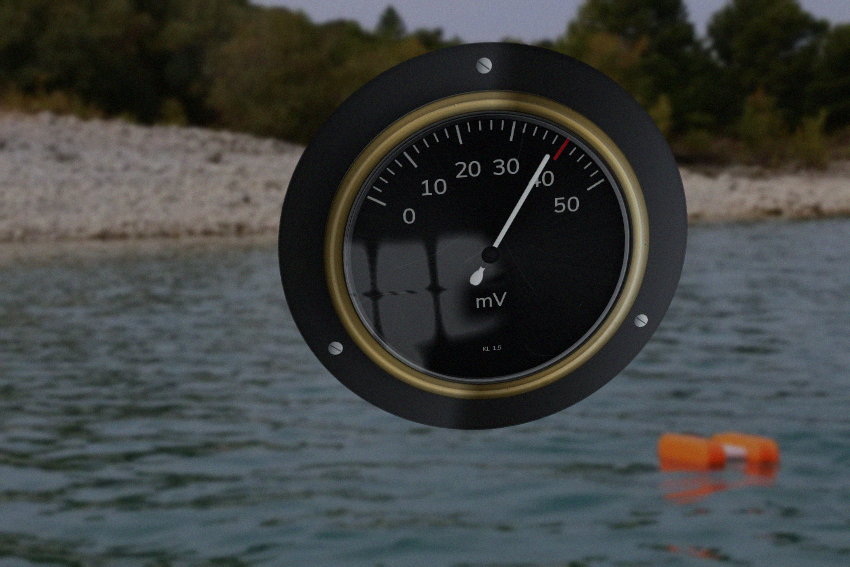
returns 38,mV
